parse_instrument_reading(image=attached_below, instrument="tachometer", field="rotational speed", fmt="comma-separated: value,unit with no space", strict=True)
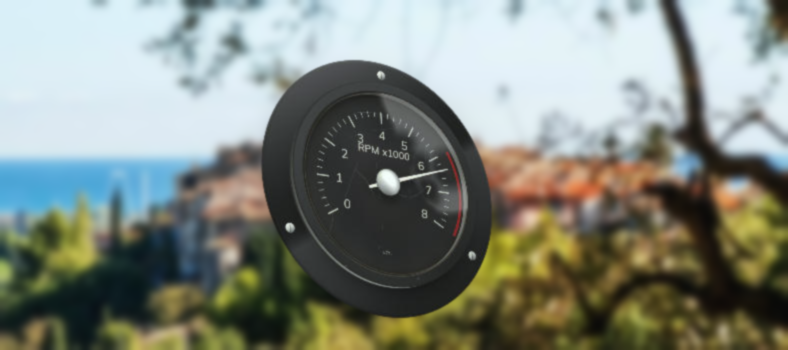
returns 6400,rpm
